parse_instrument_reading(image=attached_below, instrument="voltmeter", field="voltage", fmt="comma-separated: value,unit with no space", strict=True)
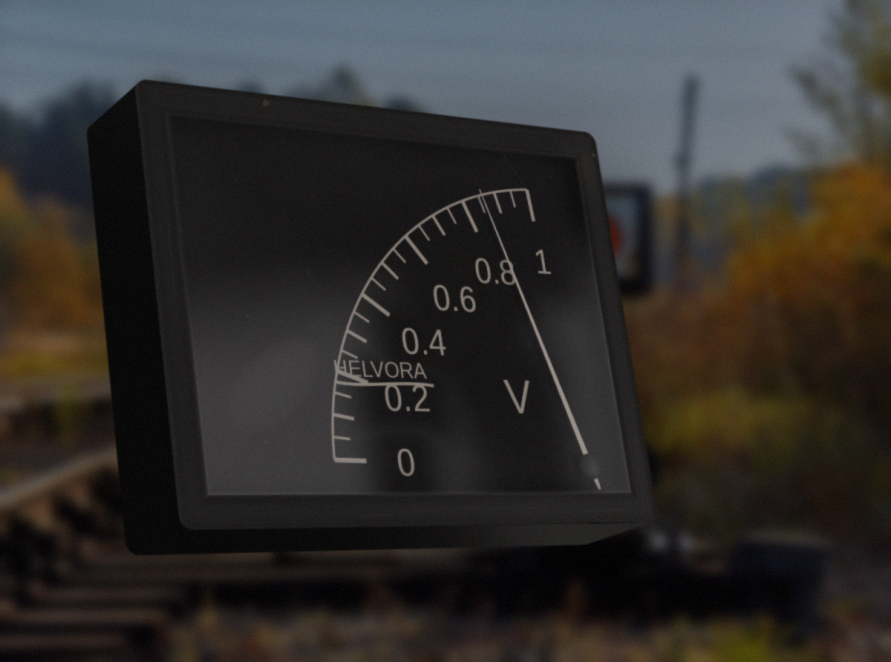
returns 0.85,V
